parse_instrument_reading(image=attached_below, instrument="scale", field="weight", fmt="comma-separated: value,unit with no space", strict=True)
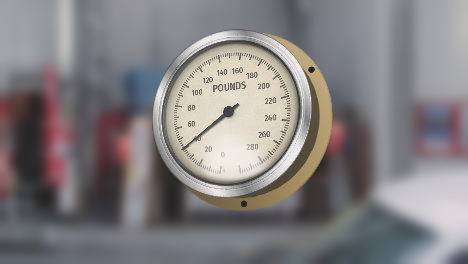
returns 40,lb
